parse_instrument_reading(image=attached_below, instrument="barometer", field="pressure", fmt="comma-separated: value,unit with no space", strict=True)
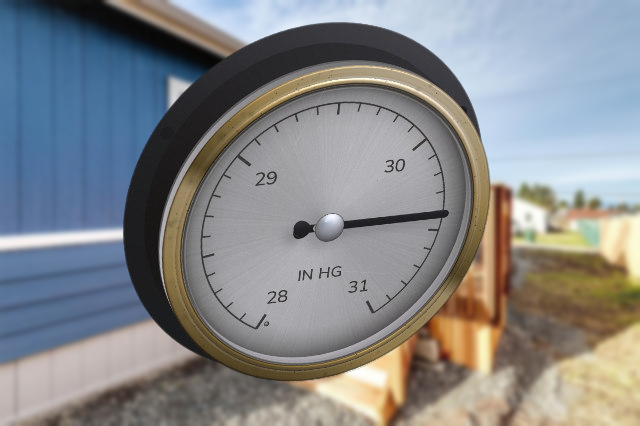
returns 30.4,inHg
